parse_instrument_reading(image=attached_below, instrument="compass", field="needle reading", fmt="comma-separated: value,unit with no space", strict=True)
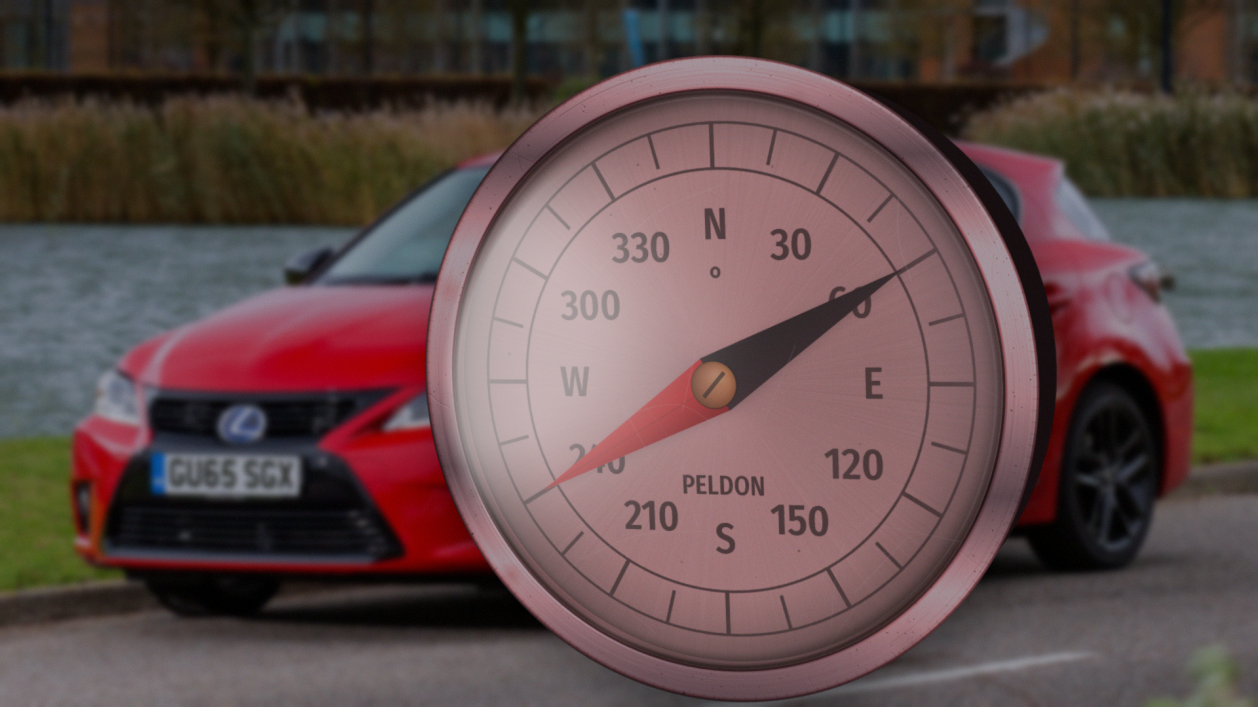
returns 240,°
